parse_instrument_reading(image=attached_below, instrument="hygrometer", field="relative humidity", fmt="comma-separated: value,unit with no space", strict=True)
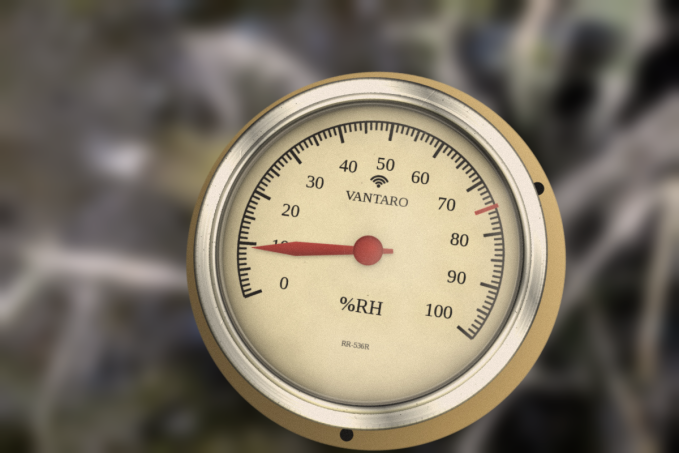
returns 9,%
